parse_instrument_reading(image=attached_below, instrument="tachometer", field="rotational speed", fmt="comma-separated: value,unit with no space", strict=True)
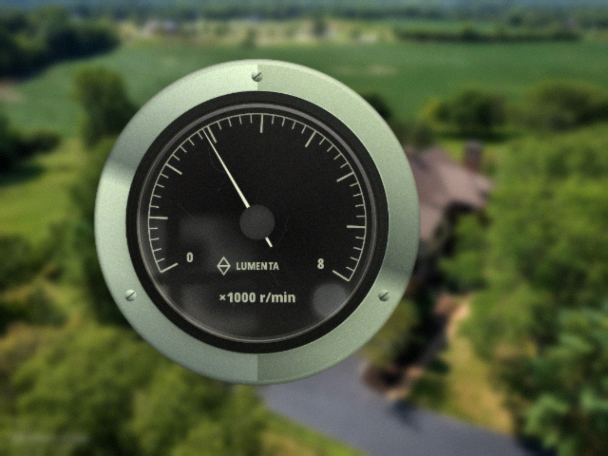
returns 2900,rpm
